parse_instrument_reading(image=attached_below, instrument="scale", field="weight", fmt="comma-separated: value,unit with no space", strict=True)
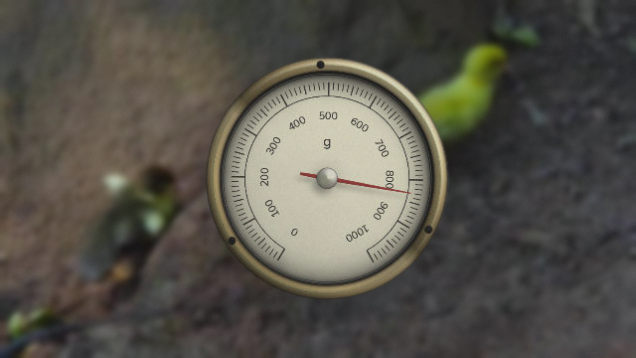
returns 830,g
